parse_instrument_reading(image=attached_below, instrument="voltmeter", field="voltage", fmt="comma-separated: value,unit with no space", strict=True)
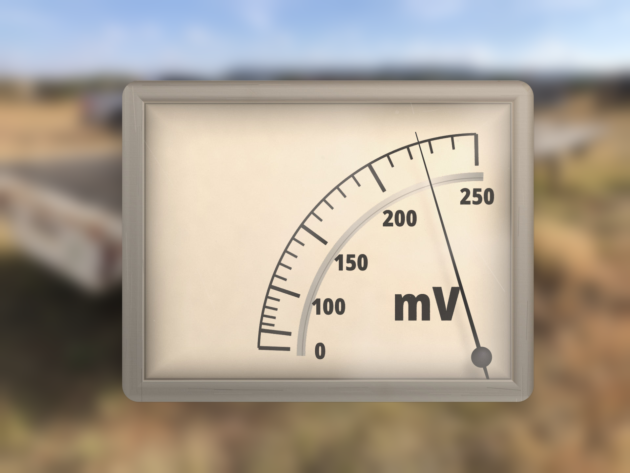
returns 225,mV
